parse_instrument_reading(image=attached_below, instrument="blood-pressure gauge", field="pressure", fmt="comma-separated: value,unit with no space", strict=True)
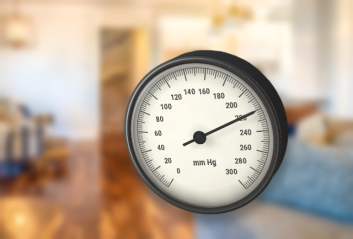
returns 220,mmHg
